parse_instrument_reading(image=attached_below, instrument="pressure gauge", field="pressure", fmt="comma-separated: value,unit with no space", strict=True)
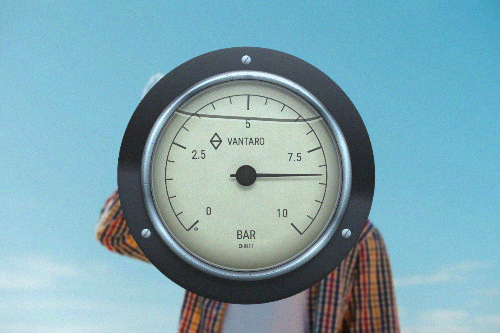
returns 8.25,bar
